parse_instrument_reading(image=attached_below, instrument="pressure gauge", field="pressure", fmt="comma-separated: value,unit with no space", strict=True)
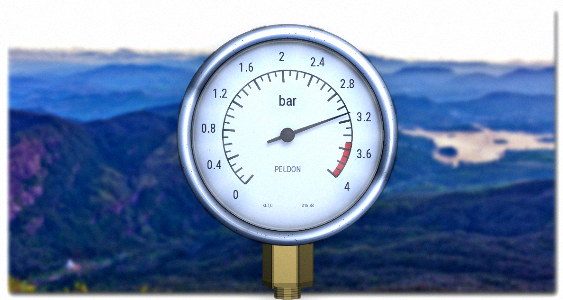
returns 3.1,bar
